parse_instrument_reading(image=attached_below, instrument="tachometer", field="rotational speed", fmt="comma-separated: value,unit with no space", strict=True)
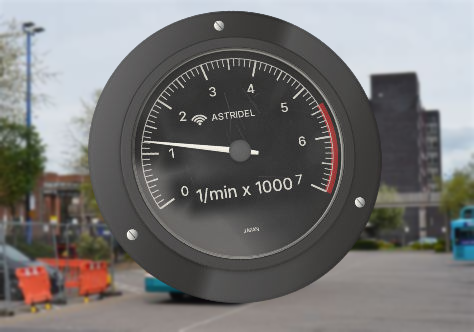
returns 1200,rpm
